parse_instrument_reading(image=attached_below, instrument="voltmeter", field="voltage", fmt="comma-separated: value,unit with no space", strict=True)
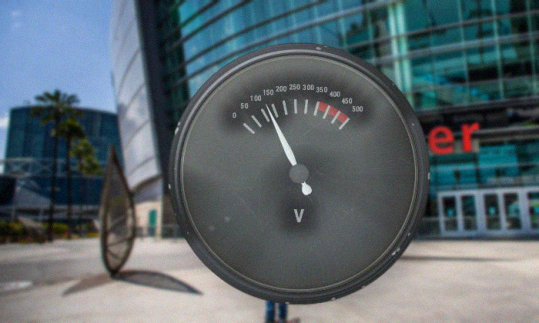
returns 125,V
